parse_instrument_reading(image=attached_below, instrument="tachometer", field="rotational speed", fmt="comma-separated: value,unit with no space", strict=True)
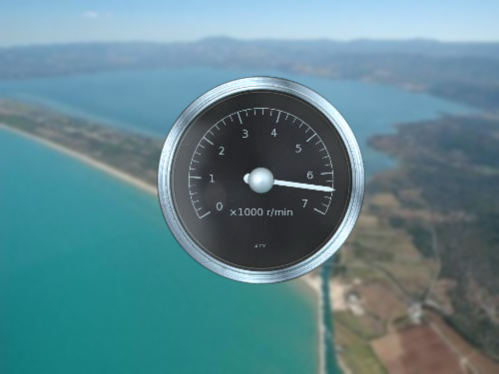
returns 6400,rpm
